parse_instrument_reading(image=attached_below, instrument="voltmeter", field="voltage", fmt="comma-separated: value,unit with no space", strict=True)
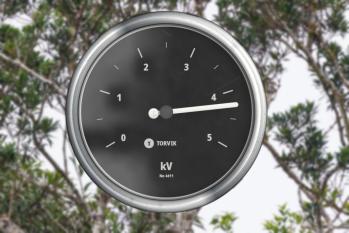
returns 4.25,kV
